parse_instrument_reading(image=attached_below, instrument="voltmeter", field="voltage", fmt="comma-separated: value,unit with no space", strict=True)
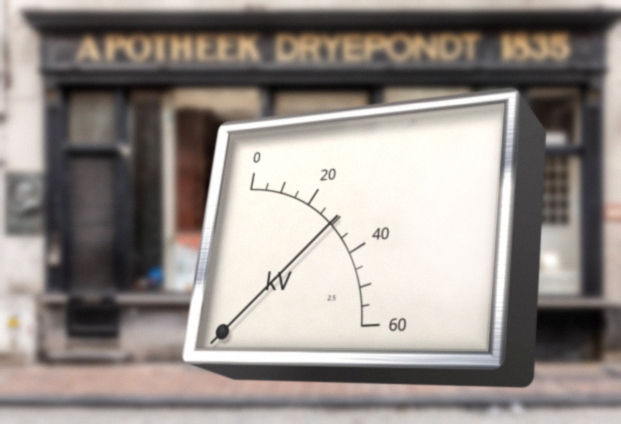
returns 30,kV
